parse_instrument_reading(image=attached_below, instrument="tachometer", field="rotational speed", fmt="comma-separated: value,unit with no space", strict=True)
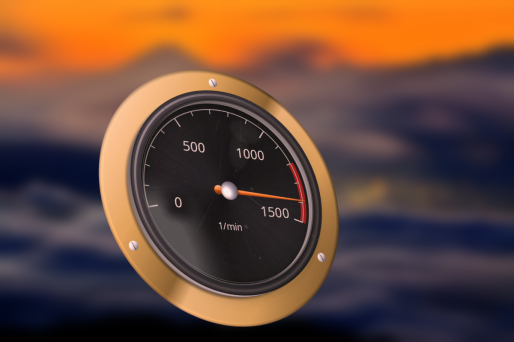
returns 1400,rpm
